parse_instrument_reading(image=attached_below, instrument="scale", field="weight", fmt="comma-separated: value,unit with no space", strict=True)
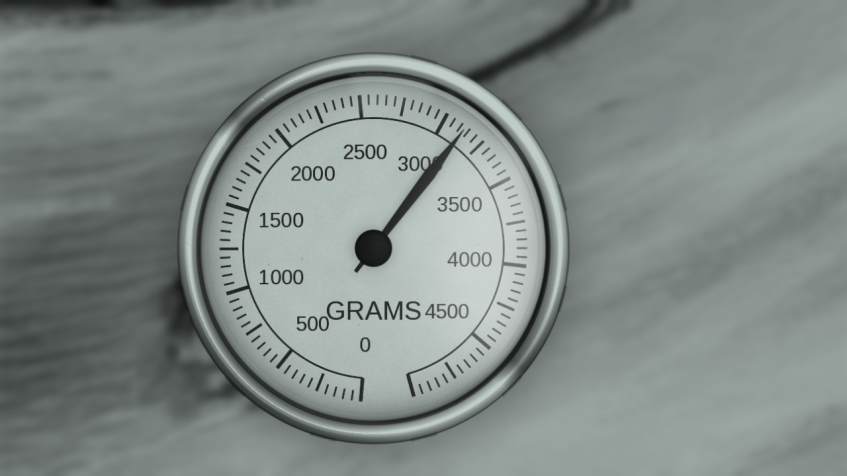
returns 3125,g
